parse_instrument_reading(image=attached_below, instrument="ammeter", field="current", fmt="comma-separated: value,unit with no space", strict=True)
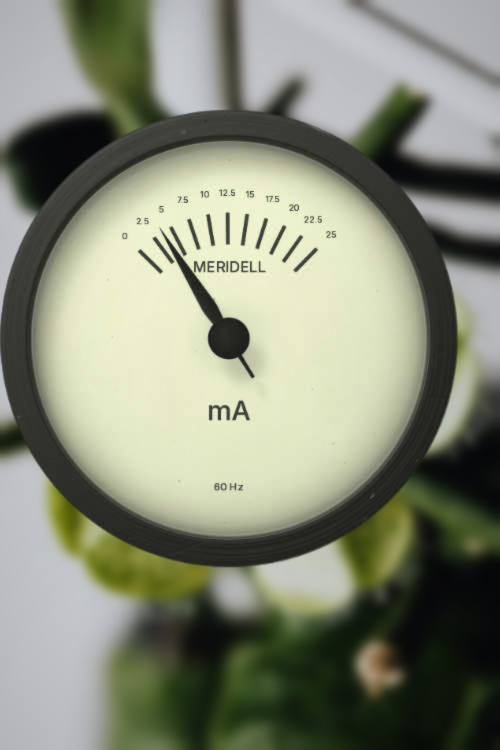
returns 3.75,mA
